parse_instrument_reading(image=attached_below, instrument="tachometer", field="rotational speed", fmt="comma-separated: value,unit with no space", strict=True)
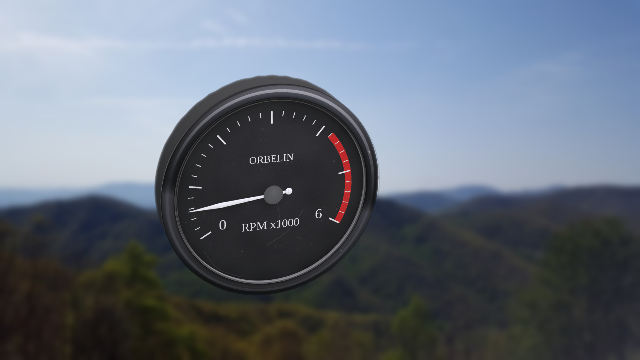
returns 600,rpm
